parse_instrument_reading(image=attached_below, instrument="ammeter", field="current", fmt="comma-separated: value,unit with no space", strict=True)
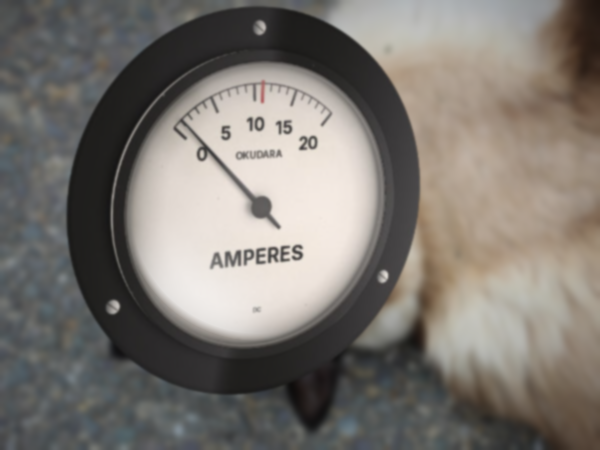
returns 1,A
